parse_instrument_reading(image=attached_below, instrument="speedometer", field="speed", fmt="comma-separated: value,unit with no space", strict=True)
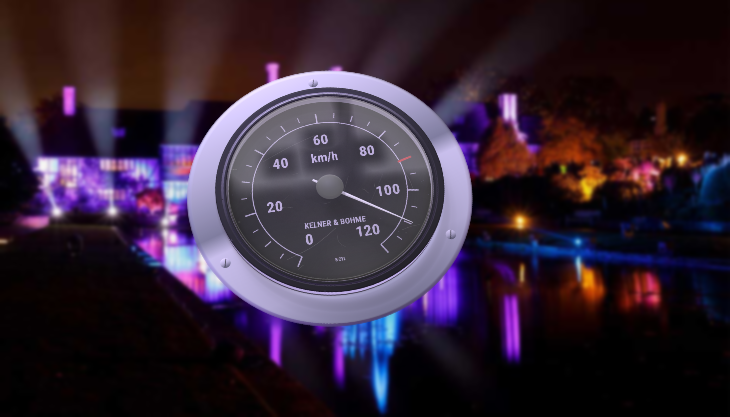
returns 110,km/h
